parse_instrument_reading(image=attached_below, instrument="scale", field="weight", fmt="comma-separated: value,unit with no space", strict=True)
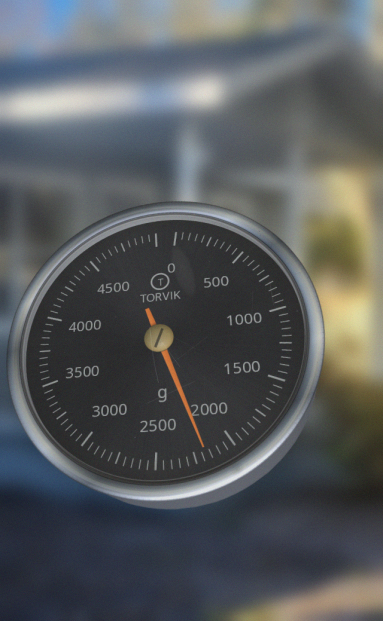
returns 2175,g
